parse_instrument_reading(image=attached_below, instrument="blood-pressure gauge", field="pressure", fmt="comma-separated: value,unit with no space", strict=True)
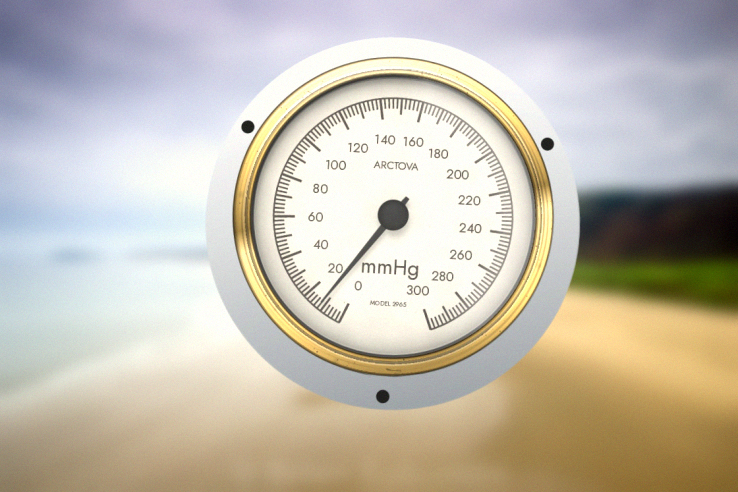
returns 12,mmHg
